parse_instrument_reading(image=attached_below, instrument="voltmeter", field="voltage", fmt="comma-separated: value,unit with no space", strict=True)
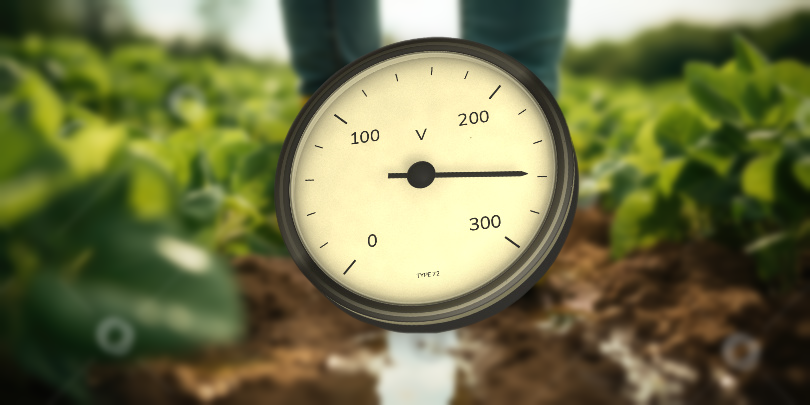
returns 260,V
